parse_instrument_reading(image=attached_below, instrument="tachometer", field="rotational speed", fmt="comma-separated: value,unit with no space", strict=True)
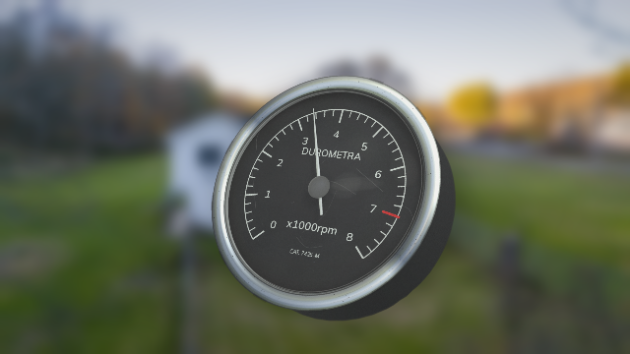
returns 3400,rpm
